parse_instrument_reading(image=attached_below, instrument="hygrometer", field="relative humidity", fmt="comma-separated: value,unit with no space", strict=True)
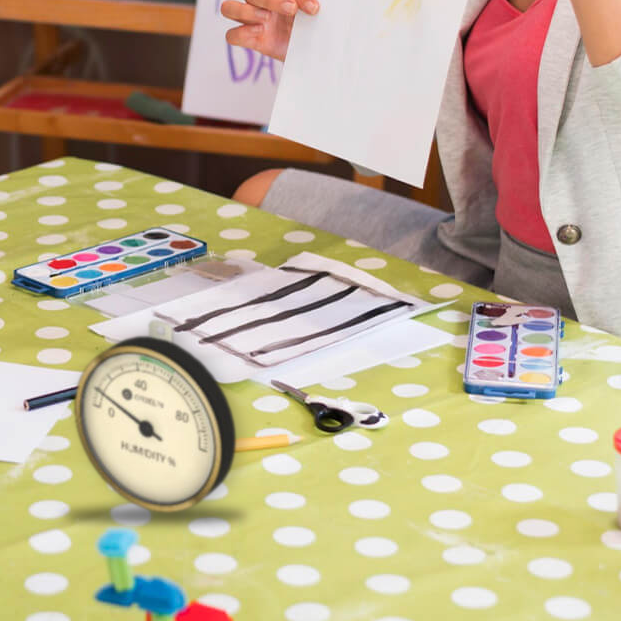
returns 10,%
